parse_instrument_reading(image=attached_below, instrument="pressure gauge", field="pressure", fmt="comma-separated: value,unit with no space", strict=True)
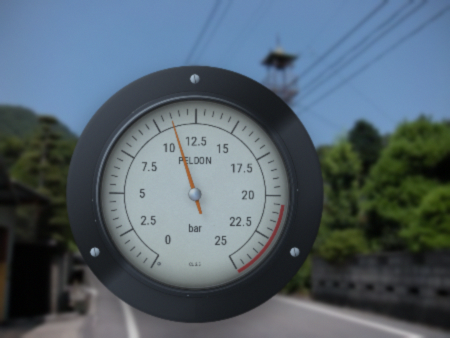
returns 11,bar
